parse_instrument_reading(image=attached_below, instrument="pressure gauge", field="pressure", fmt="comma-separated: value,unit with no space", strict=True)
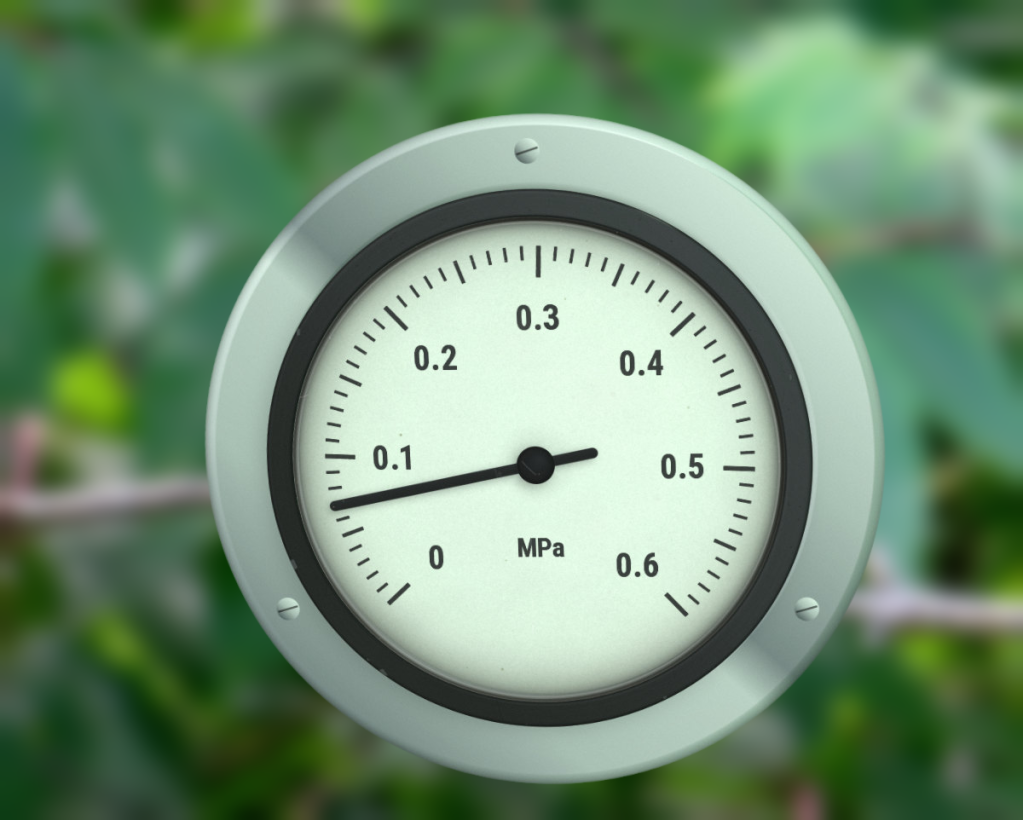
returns 0.07,MPa
